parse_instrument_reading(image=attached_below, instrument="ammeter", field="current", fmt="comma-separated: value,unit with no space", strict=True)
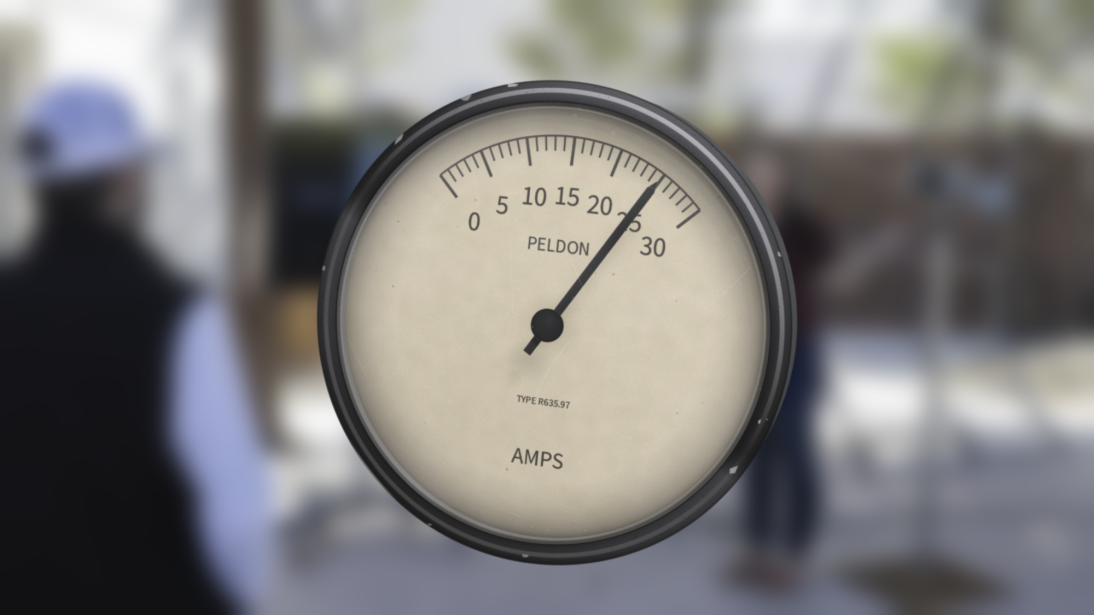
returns 25,A
